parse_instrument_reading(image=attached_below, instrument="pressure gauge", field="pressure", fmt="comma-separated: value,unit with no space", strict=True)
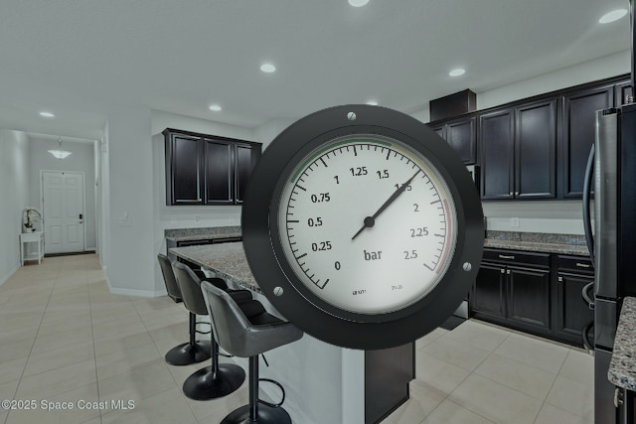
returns 1.75,bar
